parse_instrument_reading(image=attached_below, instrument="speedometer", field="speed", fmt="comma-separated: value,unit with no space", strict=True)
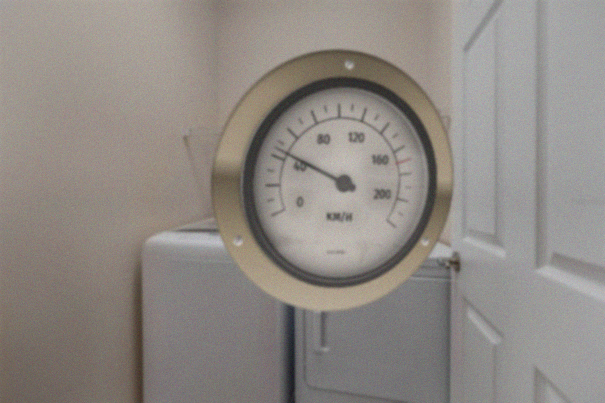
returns 45,km/h
